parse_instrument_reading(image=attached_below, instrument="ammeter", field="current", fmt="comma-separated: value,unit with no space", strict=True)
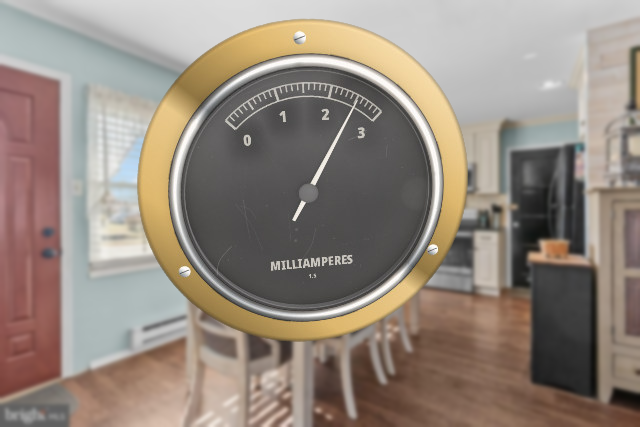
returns 2.5,mA
